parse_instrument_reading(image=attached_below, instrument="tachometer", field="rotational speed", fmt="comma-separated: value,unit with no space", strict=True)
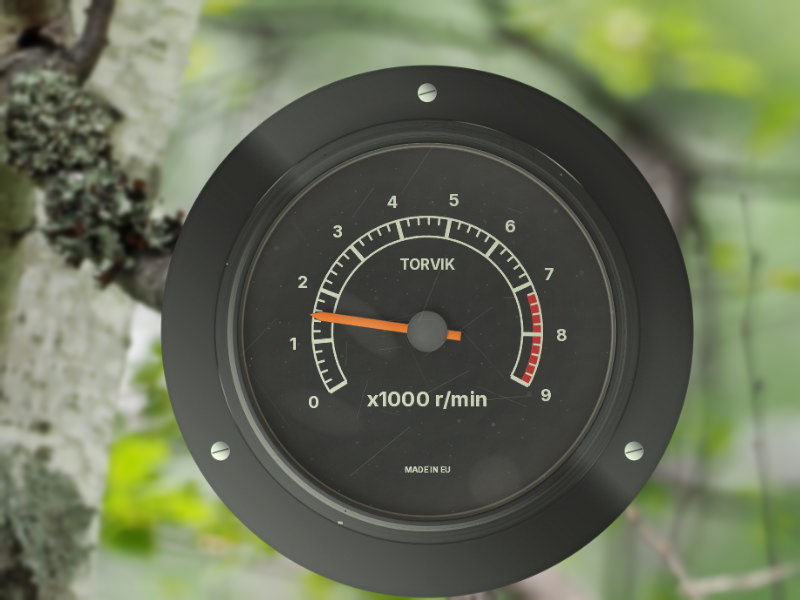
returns 1500,rpm
